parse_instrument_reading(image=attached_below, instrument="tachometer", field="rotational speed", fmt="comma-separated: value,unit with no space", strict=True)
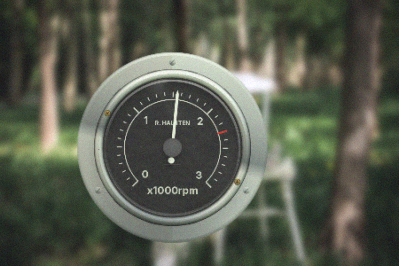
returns 1550,rpm
